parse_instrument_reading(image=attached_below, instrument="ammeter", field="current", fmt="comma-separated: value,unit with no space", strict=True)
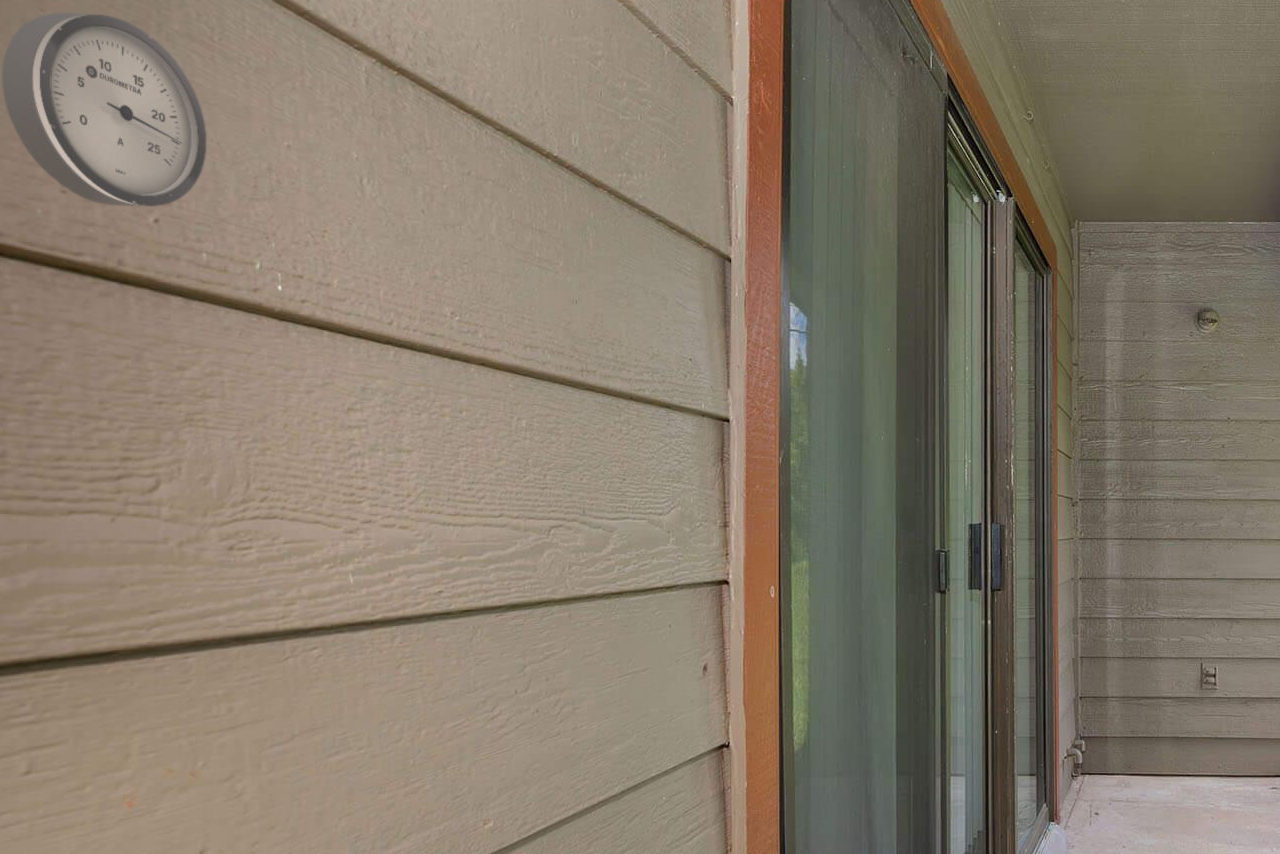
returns 22.5,A
